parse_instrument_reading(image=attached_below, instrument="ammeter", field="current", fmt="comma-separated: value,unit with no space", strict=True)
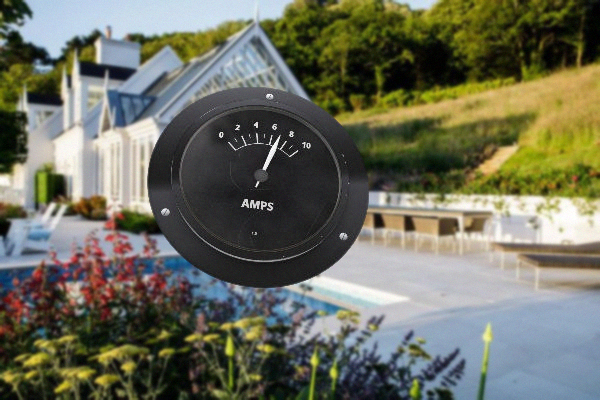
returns 7,A
